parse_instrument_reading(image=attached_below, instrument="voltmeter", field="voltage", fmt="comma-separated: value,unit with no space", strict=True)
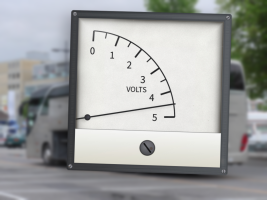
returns 4.5,V
